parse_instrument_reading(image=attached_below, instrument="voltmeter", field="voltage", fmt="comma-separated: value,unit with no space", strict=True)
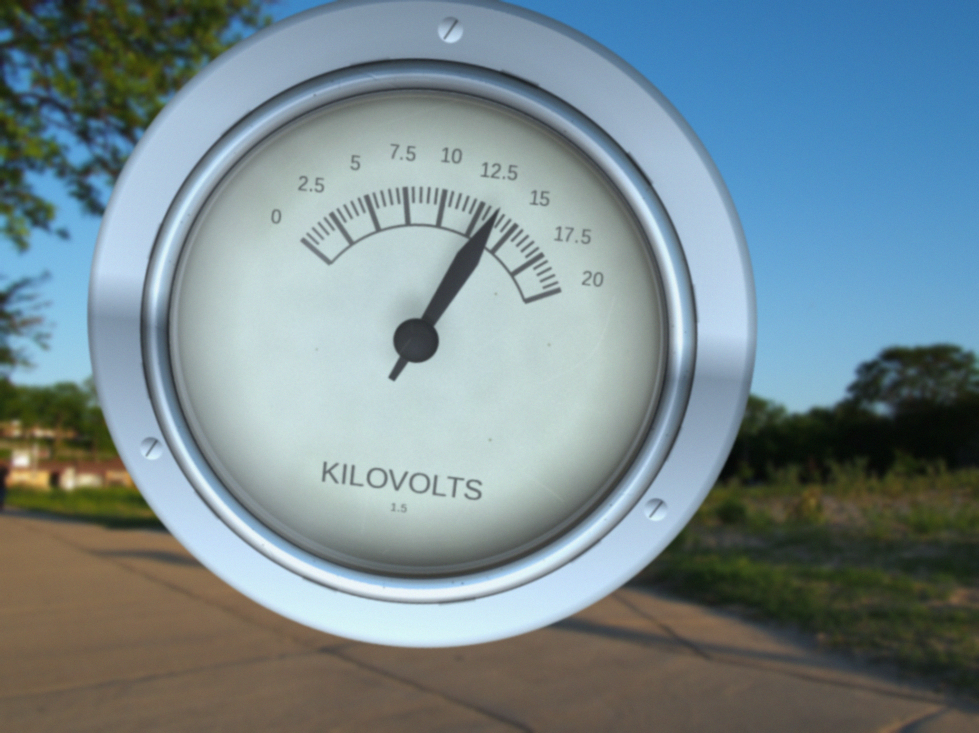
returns 13.5,kV
